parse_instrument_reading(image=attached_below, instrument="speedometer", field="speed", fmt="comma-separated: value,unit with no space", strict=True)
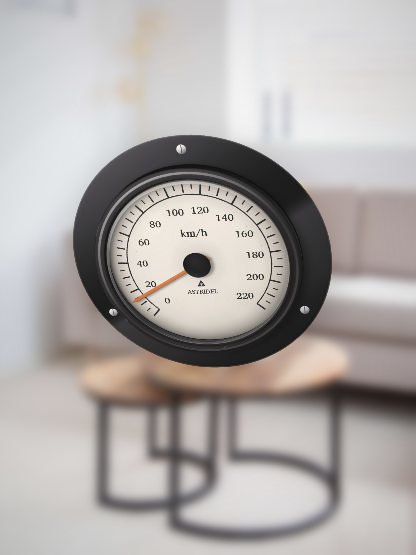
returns 15,km/h
